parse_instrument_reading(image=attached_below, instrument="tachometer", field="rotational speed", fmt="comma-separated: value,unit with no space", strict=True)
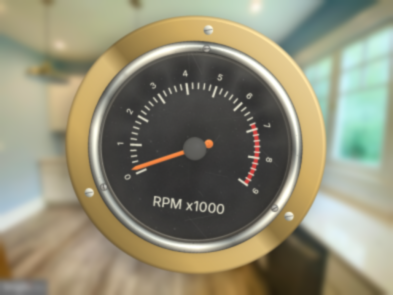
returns 200,rpm
